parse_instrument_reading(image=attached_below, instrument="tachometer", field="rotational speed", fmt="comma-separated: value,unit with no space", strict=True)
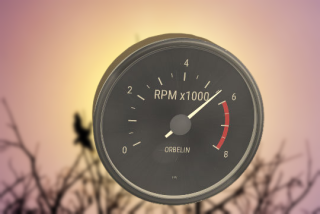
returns 5500,rpm
